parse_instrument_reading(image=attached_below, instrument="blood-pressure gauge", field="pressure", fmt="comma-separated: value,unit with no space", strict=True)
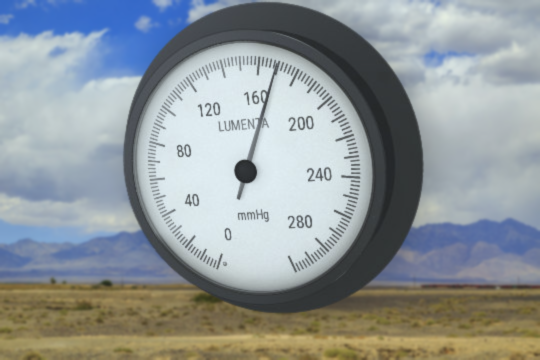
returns 170,mmHg
